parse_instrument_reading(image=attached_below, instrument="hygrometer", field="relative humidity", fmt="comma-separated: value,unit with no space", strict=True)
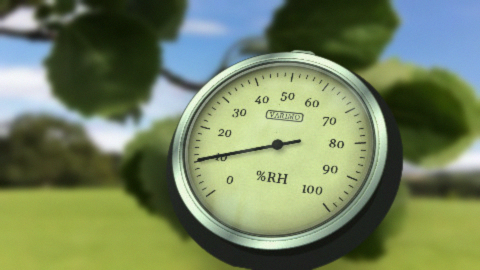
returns 10,%
